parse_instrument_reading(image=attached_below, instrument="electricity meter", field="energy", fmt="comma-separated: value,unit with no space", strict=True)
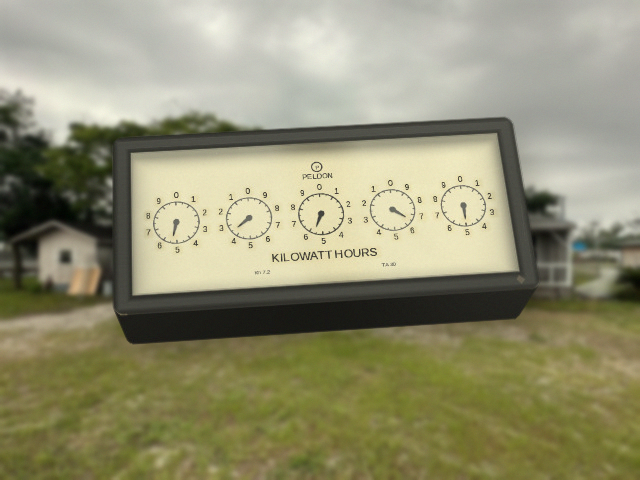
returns 53565,kWh
